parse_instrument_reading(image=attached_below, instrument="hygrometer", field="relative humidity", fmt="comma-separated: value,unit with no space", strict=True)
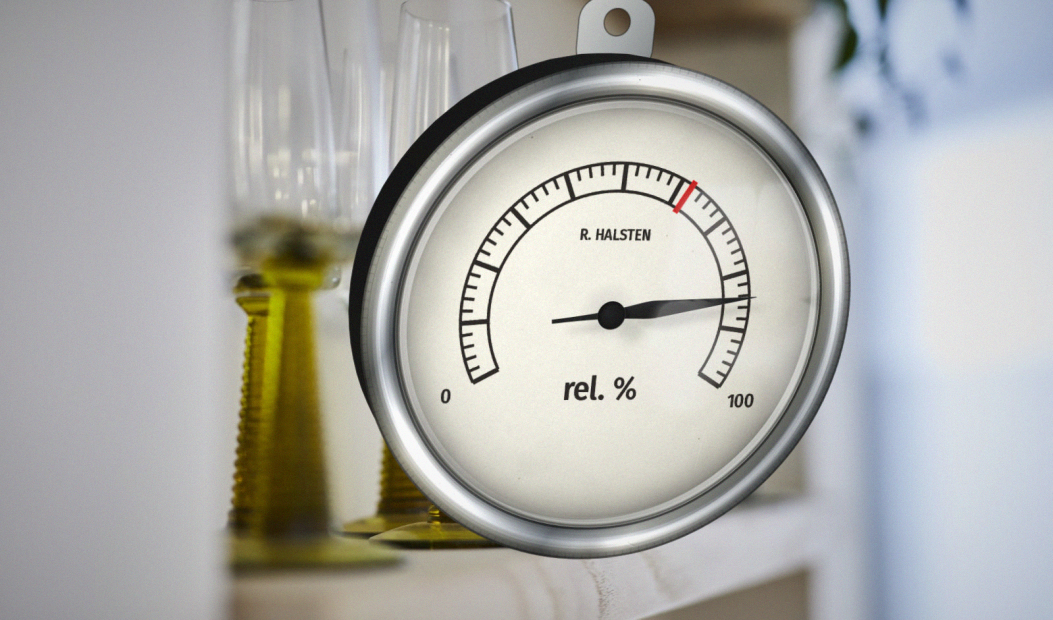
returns 84,%
